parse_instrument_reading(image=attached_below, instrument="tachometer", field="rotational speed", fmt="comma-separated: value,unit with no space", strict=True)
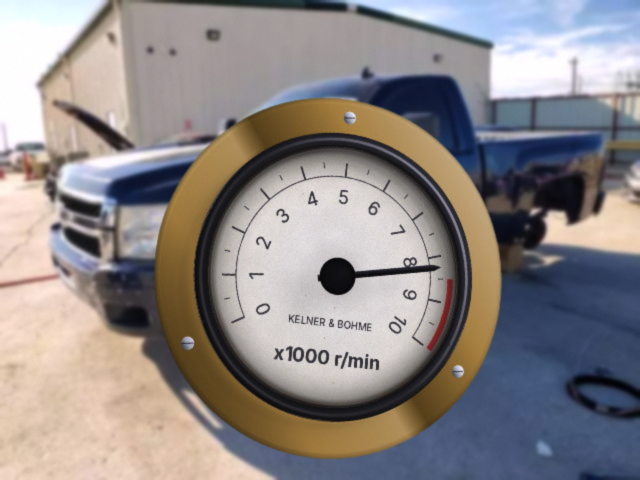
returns 8250,rpm
